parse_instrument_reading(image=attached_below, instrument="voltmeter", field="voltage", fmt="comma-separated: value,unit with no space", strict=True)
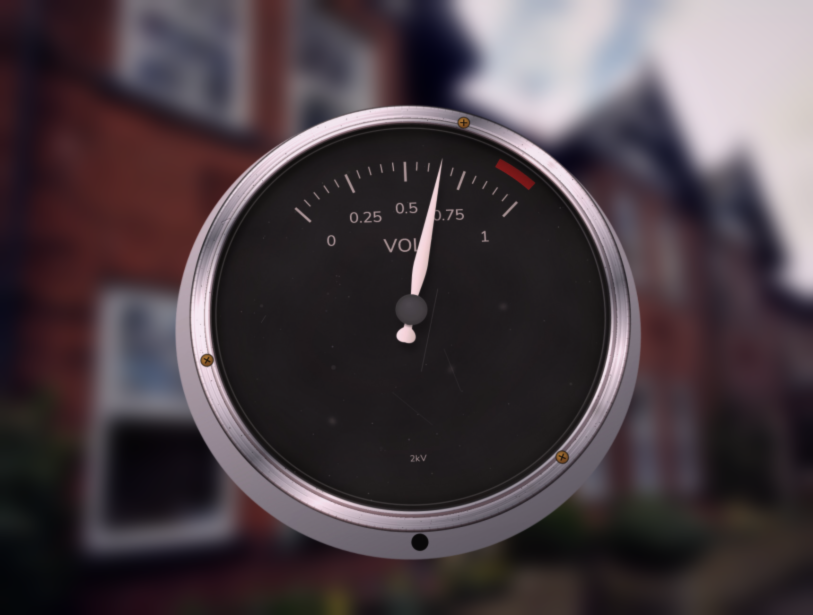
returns 0.65,V
